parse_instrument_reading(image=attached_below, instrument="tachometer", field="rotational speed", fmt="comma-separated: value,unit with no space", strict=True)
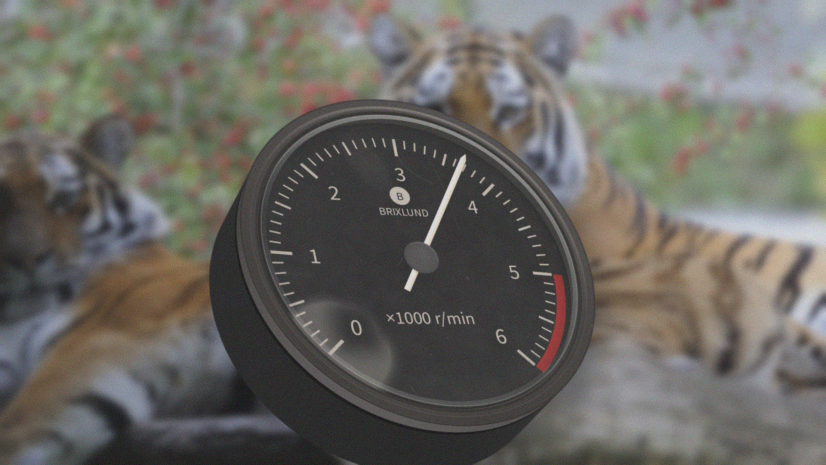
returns 3650,rpm
